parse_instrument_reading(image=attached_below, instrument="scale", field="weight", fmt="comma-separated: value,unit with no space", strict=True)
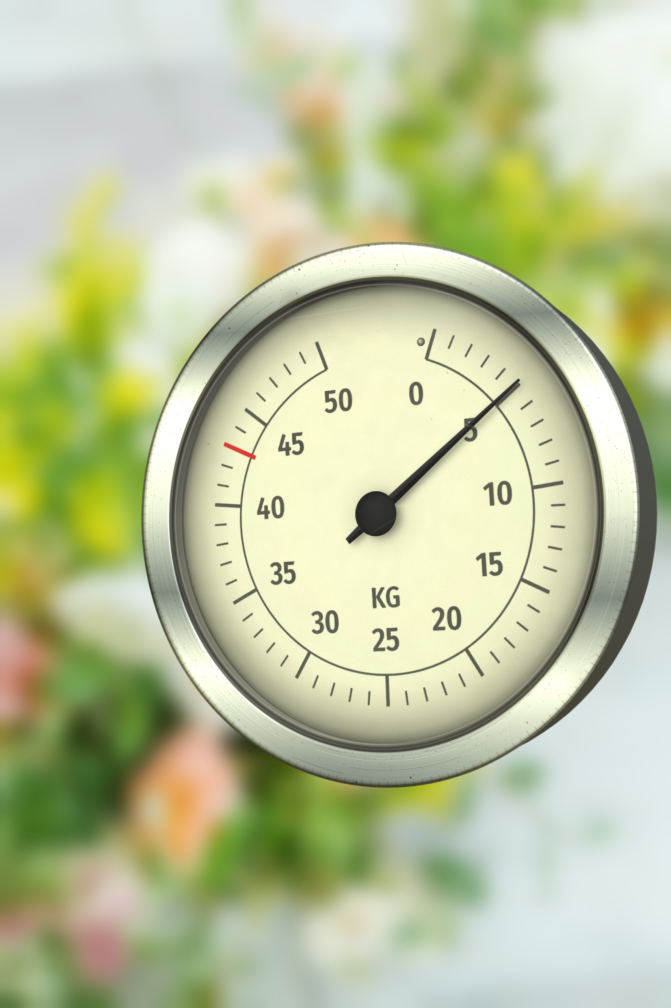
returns 5,kg
